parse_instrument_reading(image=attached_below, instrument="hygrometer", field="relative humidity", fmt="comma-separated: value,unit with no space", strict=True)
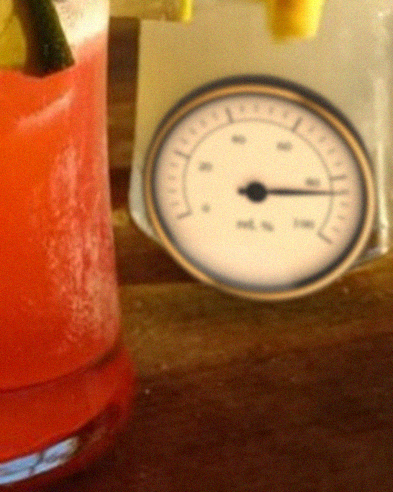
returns 84,%
